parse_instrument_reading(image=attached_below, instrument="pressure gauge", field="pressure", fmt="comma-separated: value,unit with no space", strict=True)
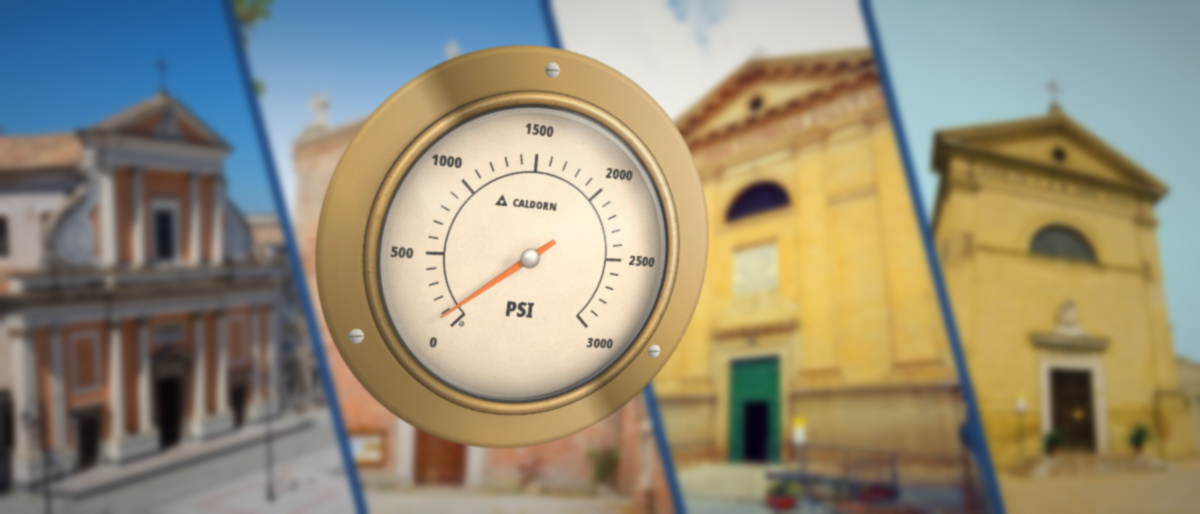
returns 100,psi
